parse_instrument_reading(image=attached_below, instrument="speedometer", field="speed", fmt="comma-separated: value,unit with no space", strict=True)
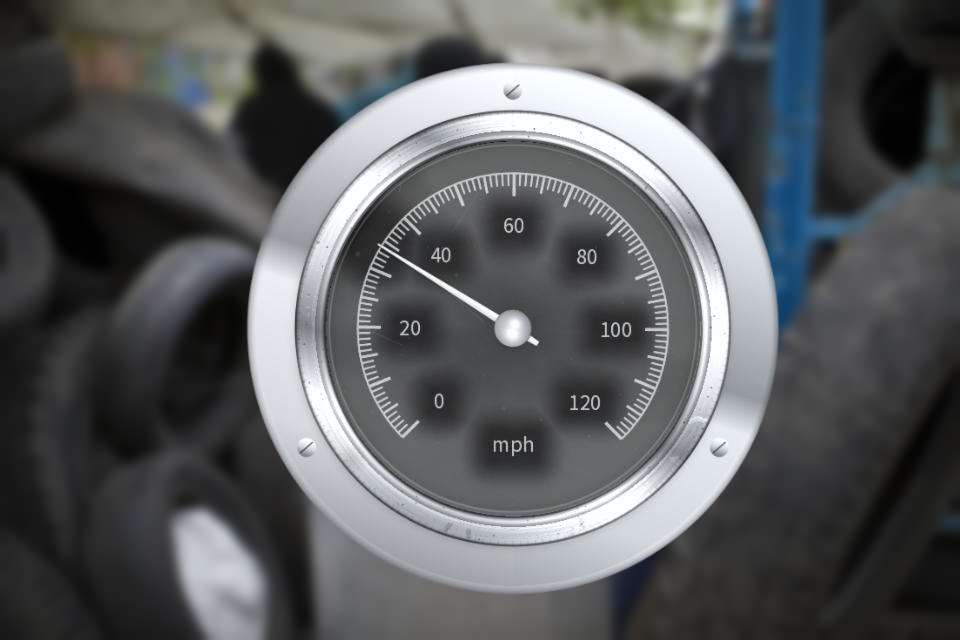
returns 34,mph
